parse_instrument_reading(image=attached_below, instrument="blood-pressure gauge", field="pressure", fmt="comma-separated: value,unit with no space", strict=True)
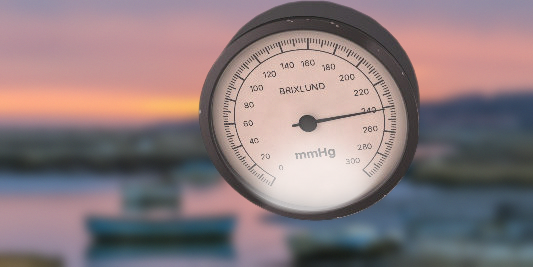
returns 240,mmHg
